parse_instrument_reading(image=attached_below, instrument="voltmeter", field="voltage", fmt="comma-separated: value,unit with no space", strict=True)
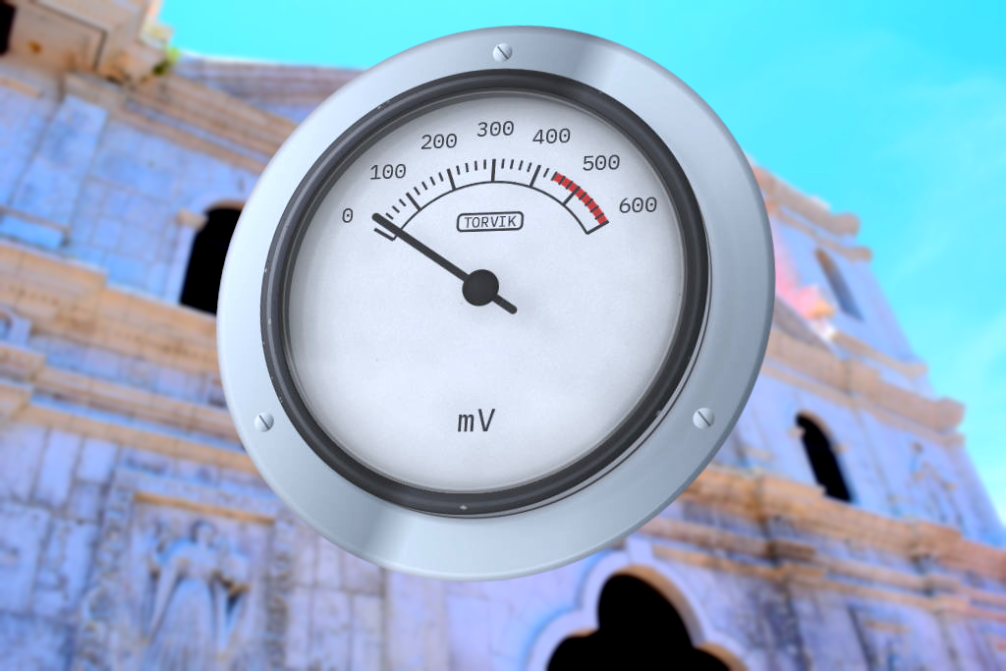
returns 20,mV
